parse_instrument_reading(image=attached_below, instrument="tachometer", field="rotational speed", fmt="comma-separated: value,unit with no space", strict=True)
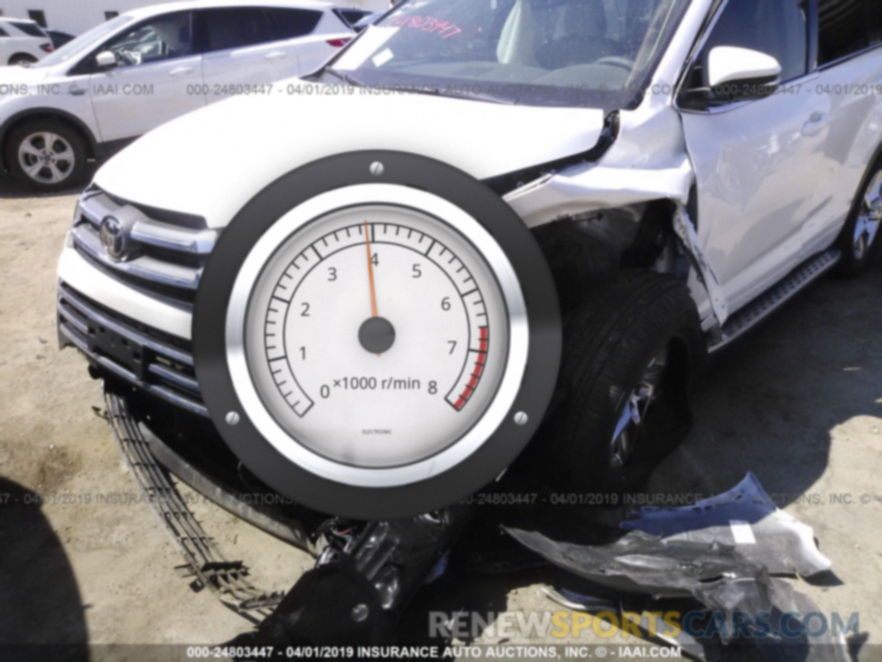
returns 3900,rpm
